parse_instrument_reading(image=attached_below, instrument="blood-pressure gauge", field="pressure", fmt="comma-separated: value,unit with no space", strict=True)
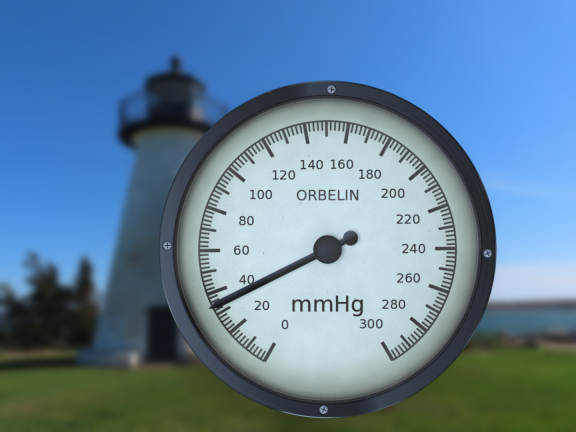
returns 34,mmHg
